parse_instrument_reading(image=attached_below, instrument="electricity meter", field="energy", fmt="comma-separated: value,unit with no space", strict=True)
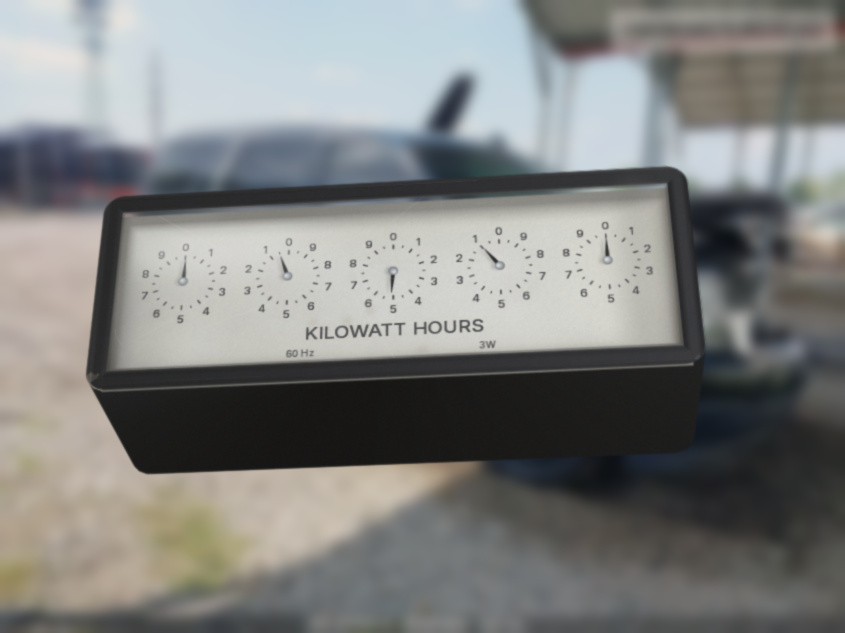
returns 510,kWh
